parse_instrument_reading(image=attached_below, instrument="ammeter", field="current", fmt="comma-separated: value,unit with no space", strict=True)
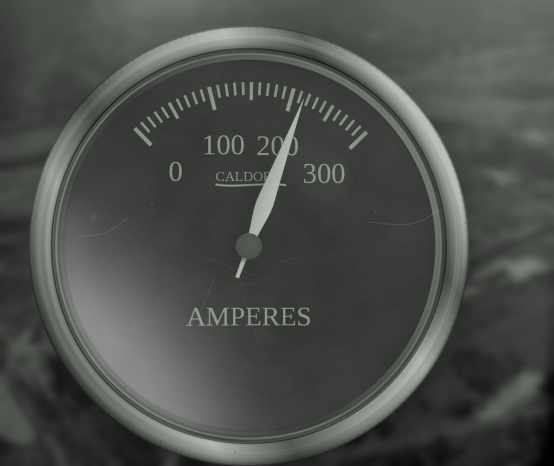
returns 215,A
